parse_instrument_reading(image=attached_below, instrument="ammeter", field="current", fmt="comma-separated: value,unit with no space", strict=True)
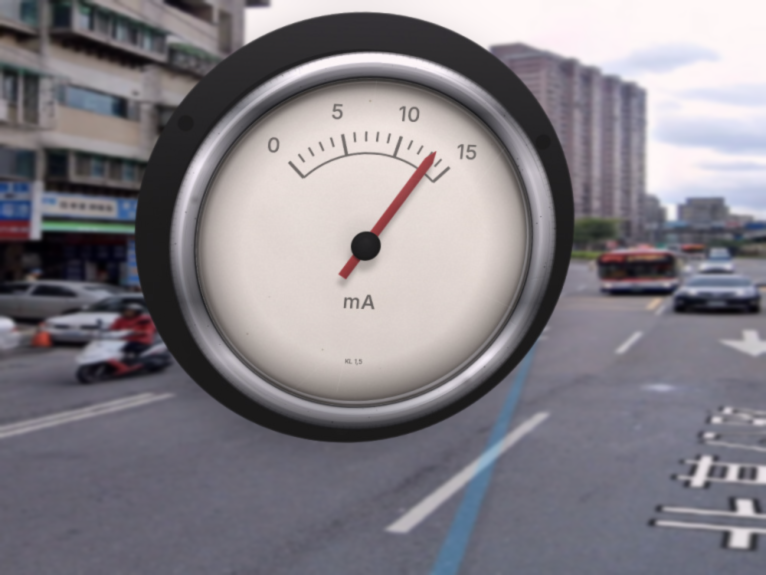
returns 13,mA
